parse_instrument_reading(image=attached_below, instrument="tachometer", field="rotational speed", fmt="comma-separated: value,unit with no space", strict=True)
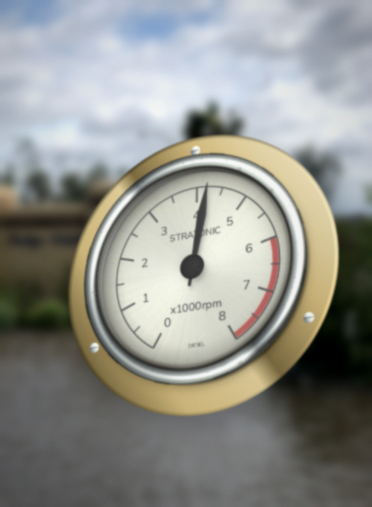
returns 4250,rpm
